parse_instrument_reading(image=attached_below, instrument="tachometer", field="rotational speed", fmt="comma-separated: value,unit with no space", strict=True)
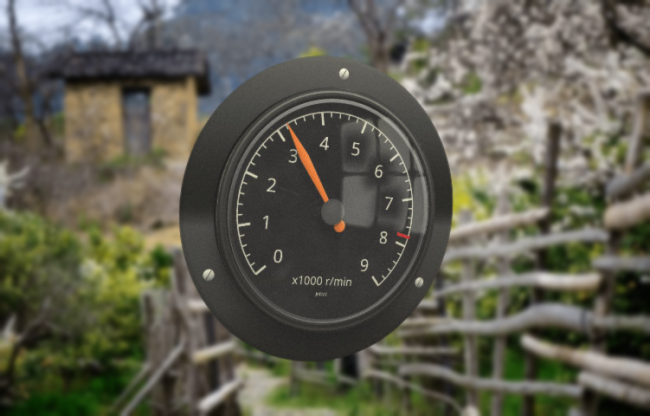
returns 3200,rpm
